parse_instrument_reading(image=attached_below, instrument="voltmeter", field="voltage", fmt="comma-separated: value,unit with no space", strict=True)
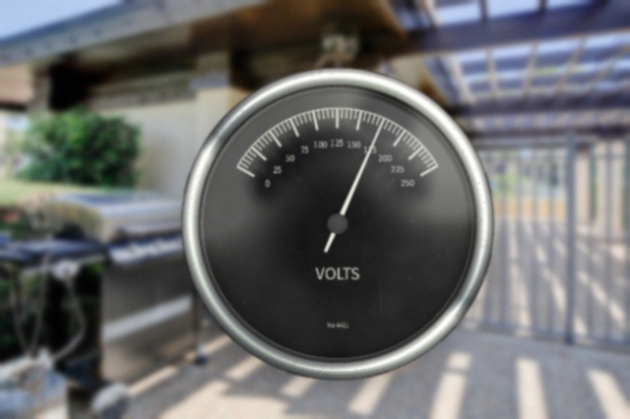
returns 175,V
